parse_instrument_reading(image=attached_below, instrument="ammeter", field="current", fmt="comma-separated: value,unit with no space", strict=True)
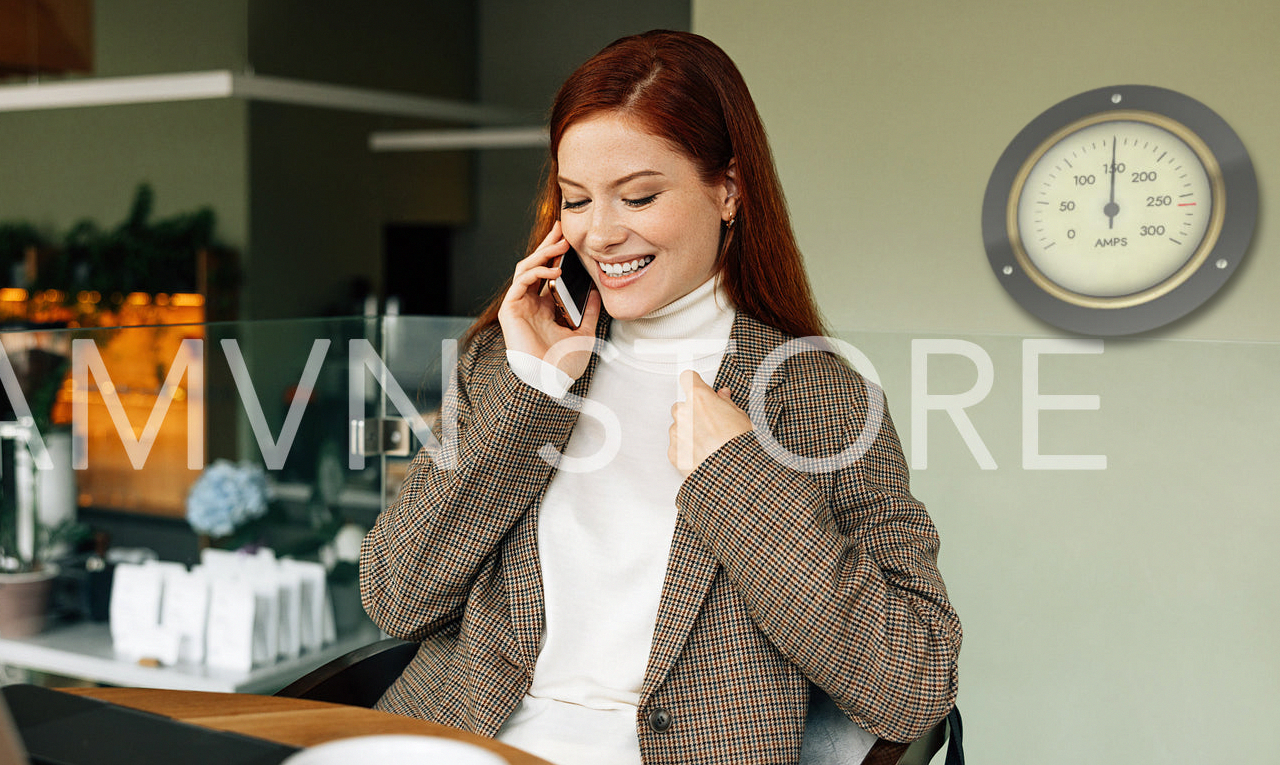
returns 150,A
